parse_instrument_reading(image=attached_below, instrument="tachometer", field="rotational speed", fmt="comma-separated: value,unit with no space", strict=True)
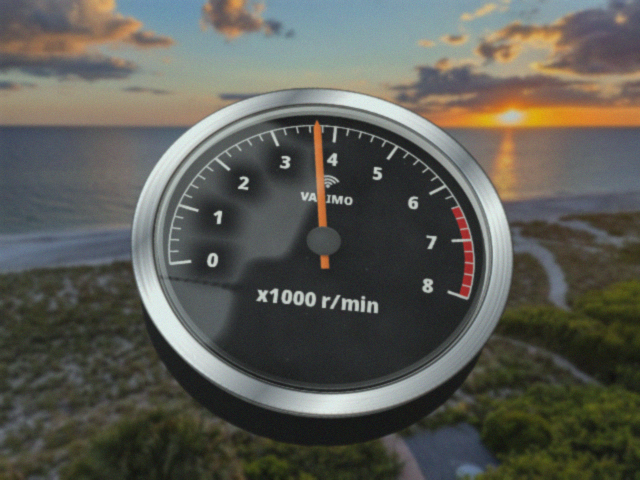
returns 3700,rpm
